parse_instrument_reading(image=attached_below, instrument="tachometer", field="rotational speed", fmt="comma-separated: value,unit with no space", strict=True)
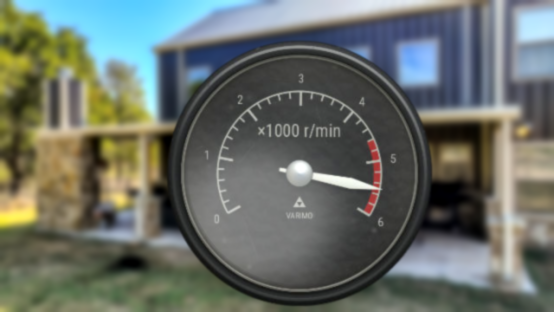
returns 5500,rpm
